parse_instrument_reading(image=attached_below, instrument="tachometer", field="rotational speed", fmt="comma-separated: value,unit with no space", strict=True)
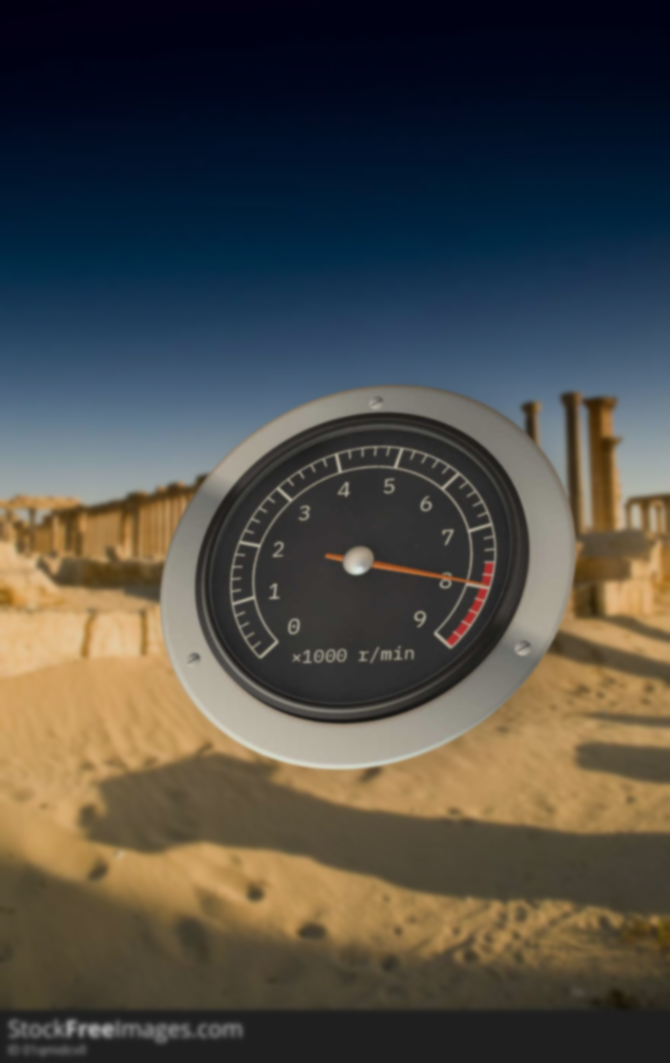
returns 8000,rpm
